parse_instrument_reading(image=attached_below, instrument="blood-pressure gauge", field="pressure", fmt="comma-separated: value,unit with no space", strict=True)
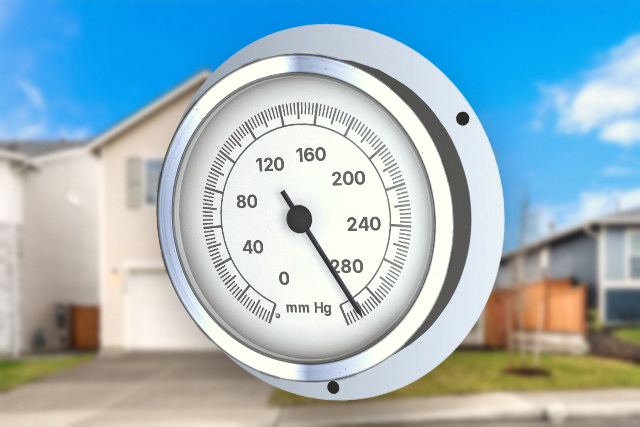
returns 290,mmHg
